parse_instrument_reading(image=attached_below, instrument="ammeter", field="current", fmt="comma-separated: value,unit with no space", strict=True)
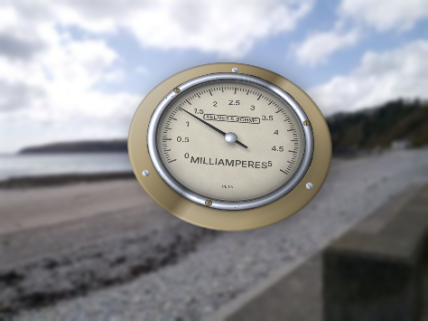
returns 1.25,mA
